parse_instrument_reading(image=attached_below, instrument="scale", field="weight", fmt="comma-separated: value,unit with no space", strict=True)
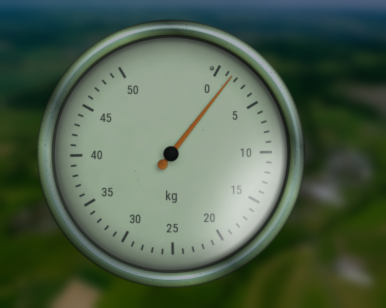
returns 1.5,kg
